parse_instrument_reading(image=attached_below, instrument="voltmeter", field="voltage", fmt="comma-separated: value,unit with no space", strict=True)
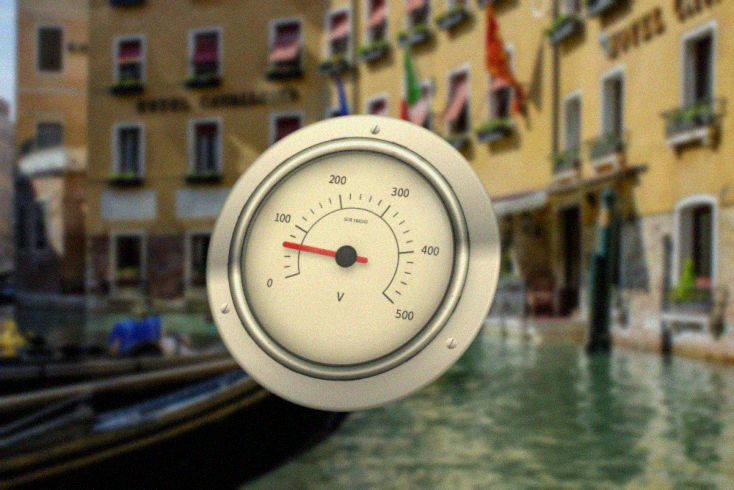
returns 60,V
